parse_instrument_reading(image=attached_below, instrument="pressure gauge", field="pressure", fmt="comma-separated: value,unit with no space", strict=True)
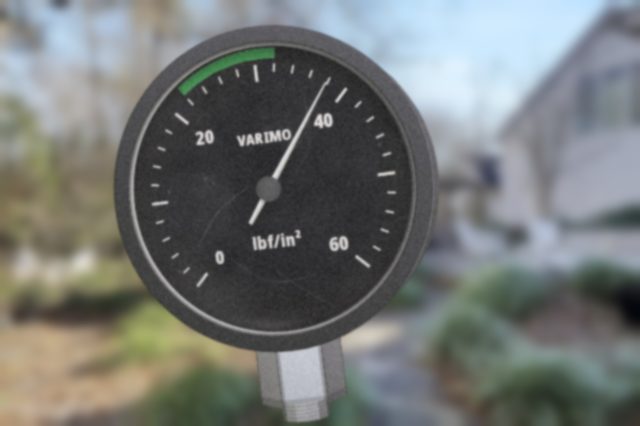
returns 38,psi
